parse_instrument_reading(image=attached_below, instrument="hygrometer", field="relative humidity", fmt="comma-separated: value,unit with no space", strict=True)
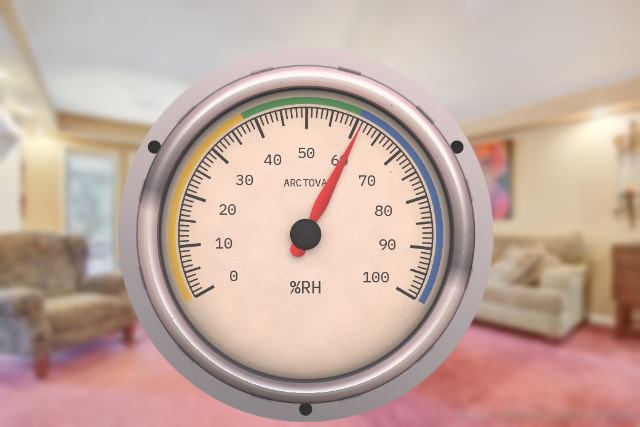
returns 61,%
